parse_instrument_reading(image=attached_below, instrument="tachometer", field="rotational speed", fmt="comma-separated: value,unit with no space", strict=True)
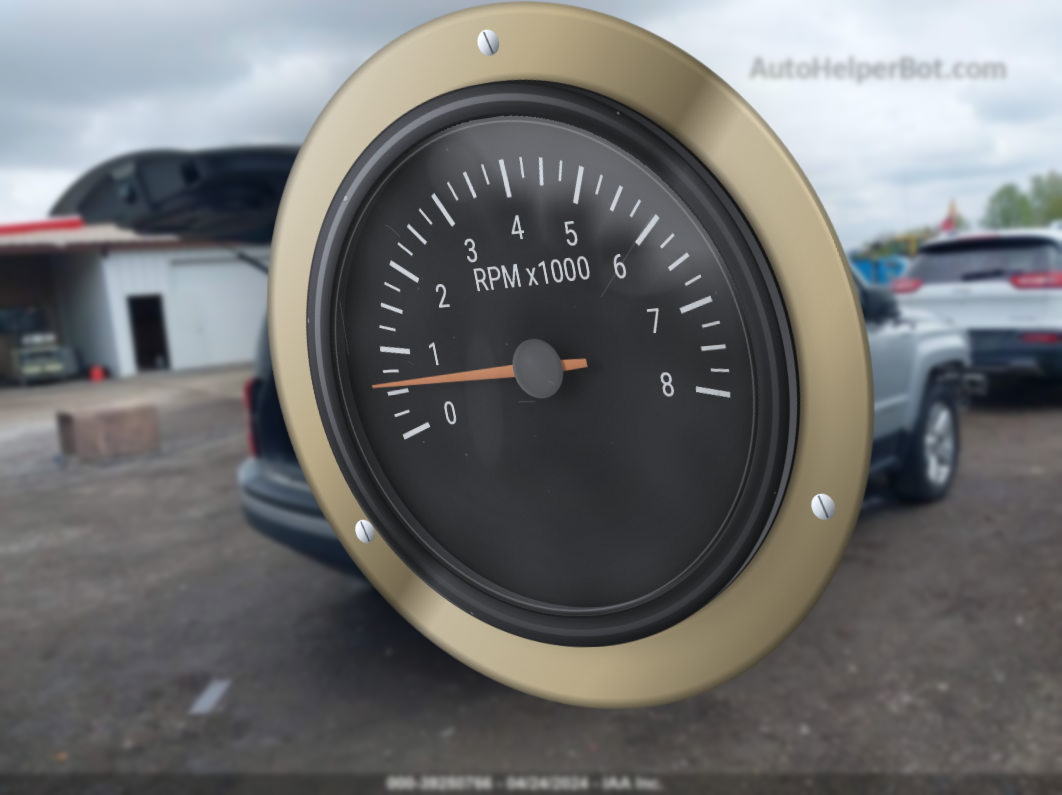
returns 625,rpm
